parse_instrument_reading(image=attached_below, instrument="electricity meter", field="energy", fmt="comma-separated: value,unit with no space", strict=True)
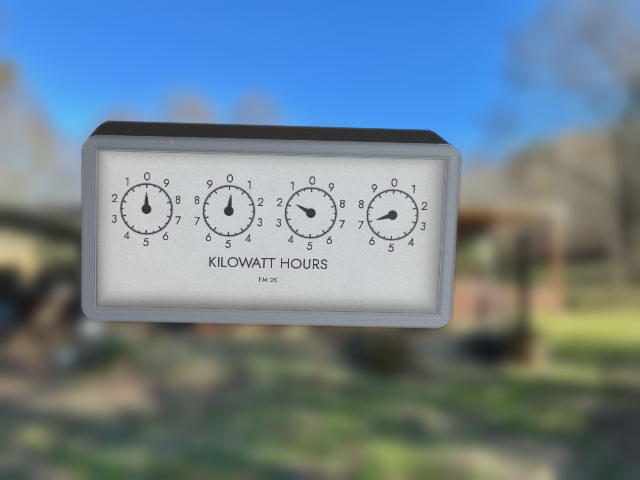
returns 17,kWh
